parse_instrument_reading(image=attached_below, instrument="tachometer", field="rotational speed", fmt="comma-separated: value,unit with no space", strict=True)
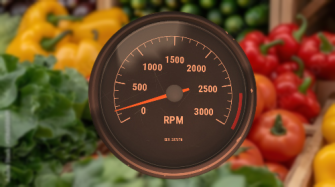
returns 150,rpm
